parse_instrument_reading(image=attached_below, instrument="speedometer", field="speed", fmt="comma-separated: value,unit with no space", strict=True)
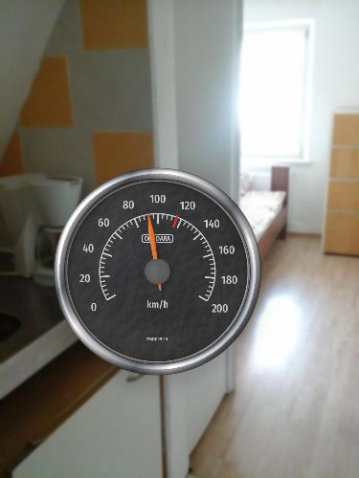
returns 92,km/h
